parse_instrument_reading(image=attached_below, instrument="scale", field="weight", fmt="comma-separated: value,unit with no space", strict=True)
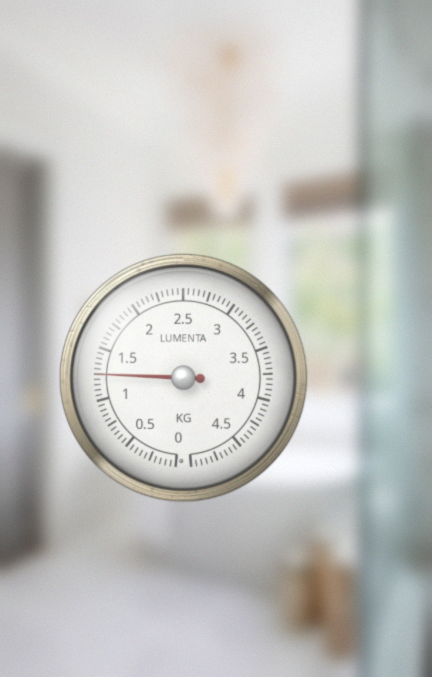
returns 1.25,kg
